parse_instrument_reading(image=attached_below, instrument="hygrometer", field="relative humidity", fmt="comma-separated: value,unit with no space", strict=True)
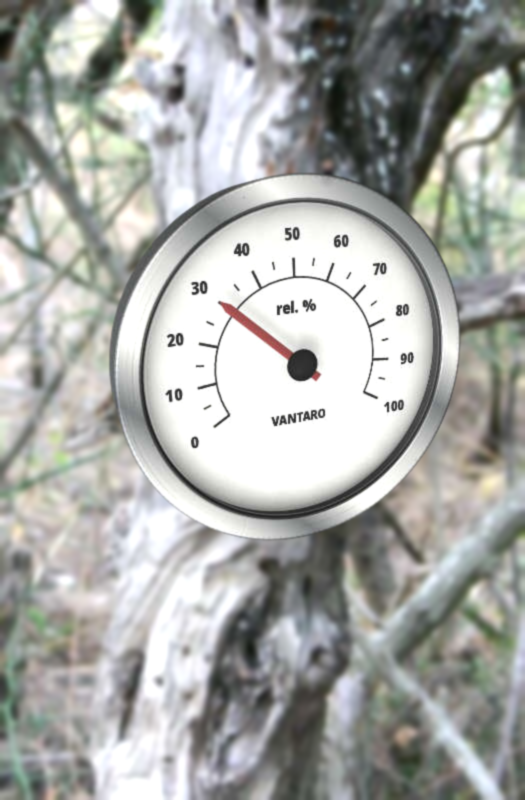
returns 30,%
